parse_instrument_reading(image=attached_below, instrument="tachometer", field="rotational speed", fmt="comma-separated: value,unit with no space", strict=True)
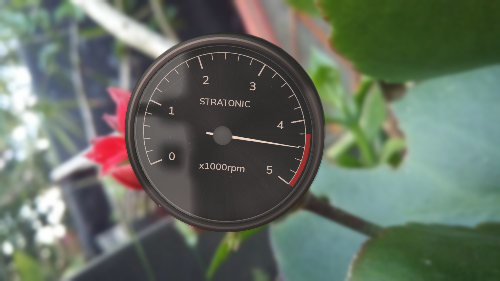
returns 4400,rpm
